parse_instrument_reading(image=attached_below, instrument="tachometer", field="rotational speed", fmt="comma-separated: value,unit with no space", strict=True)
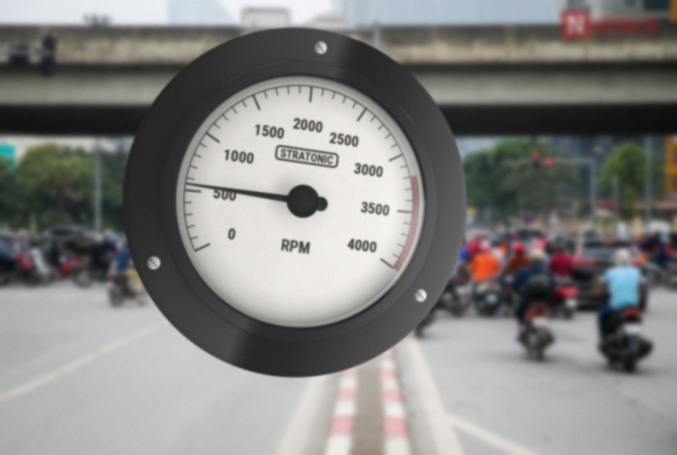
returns 550,rpm
